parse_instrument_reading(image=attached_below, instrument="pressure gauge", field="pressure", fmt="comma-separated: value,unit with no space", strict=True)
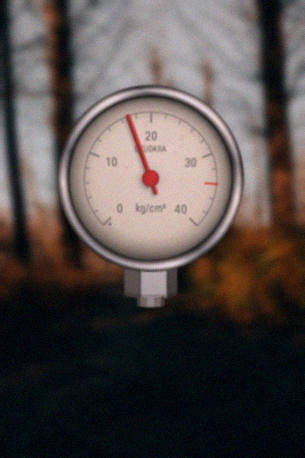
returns 17,kg/cm²
